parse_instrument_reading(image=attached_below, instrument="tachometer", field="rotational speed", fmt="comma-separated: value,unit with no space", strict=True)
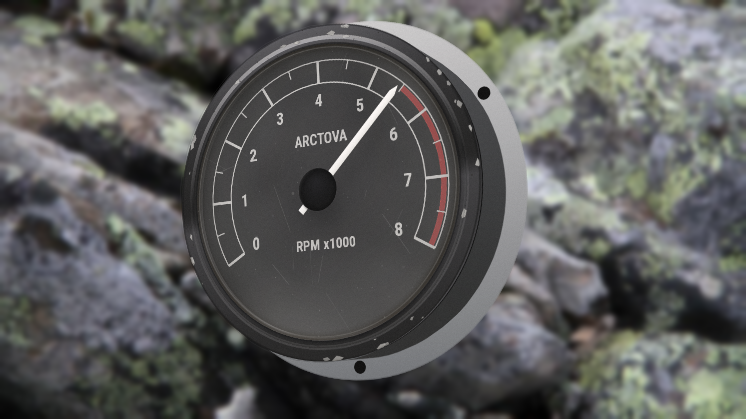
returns 5500,rpm
